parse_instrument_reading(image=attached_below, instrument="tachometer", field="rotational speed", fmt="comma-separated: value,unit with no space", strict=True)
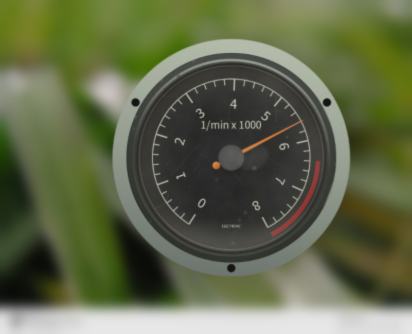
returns 5600,rpm
